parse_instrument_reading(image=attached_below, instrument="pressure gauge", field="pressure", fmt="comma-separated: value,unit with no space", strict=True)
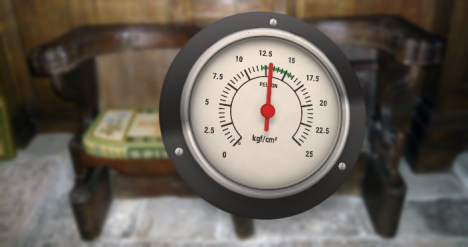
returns 13,kg/cm²
